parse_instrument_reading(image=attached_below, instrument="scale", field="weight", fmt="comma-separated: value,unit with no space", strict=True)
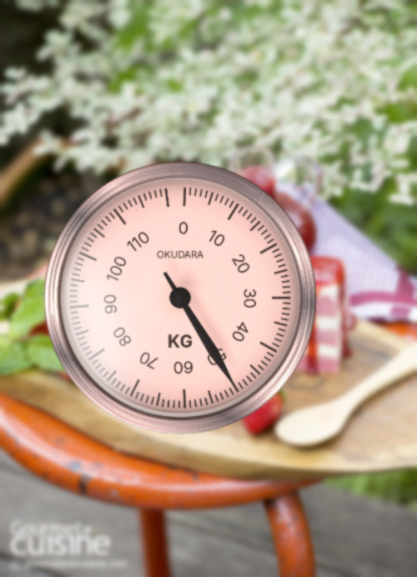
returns 50,kg
